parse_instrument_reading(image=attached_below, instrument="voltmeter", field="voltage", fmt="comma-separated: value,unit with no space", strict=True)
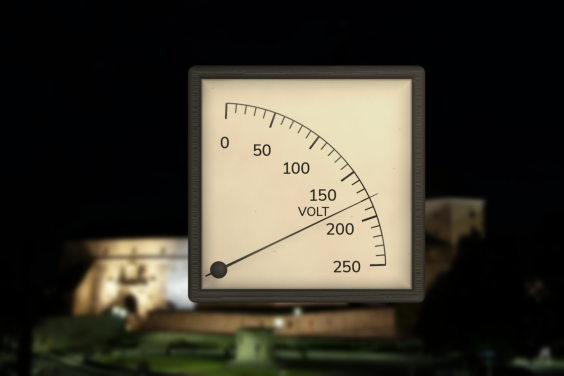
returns 180,V
